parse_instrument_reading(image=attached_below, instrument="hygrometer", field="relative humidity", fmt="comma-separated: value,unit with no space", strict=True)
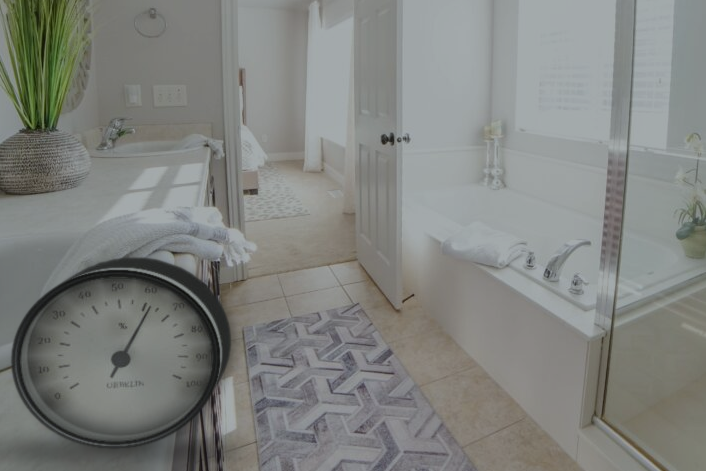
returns 62.5,%
